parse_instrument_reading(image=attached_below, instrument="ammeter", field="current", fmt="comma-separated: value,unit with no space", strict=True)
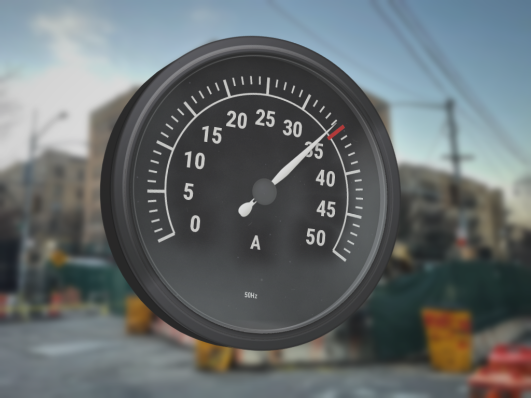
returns 34,A
